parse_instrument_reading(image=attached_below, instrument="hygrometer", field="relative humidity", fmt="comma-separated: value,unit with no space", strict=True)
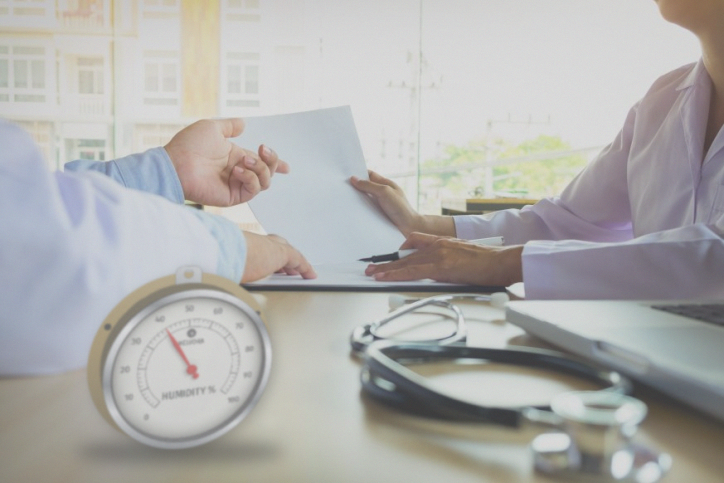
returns 40,%
